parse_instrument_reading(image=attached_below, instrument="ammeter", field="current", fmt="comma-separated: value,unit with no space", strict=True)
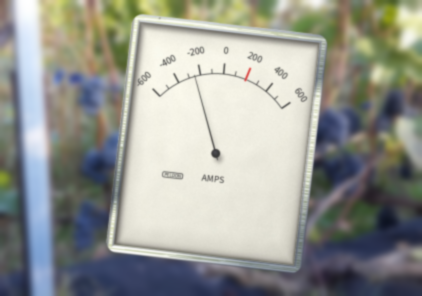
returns -250,A
